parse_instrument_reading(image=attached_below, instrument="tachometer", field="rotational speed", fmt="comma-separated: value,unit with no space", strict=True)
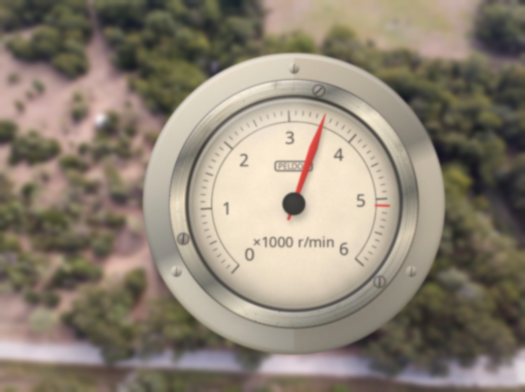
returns 3500,rpm
